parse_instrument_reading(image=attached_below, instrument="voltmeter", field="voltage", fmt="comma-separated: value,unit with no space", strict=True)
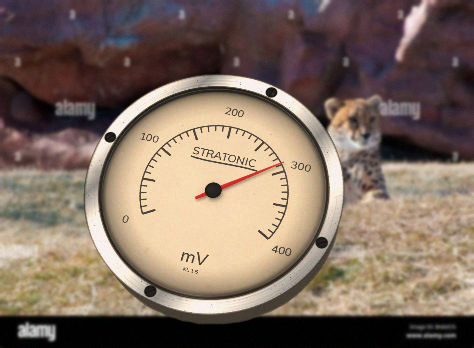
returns 290,mV
